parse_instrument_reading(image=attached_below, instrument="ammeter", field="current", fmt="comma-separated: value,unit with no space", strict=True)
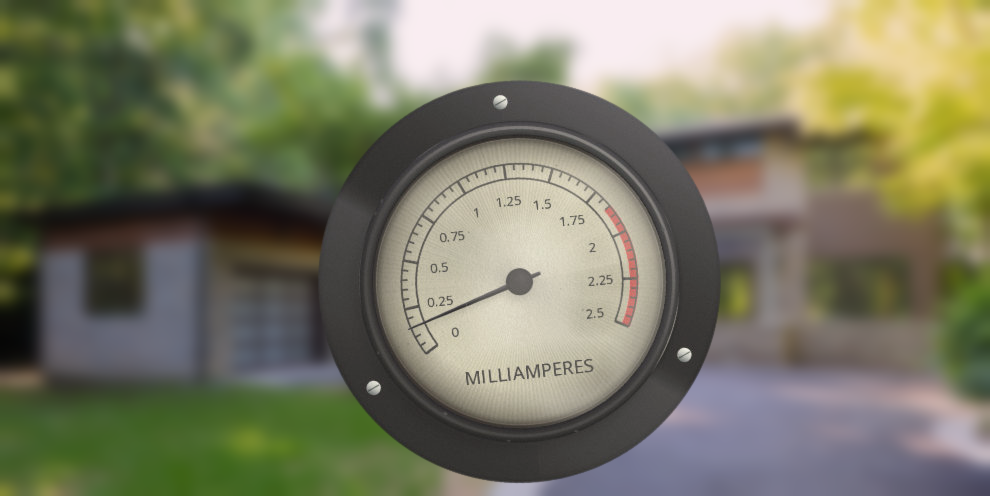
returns 0.15,mA
